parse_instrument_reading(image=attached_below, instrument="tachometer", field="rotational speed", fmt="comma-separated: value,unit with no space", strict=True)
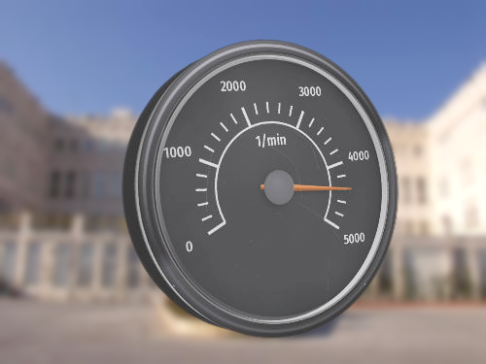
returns 4400,rpm
